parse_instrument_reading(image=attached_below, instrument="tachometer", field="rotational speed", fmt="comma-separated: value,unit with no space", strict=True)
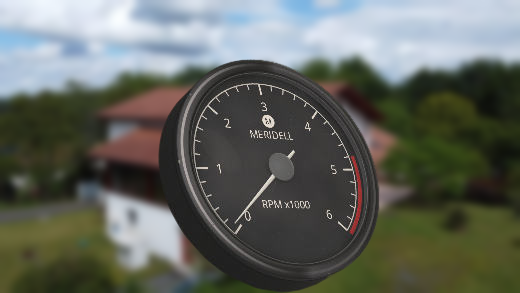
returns 100,rpm
